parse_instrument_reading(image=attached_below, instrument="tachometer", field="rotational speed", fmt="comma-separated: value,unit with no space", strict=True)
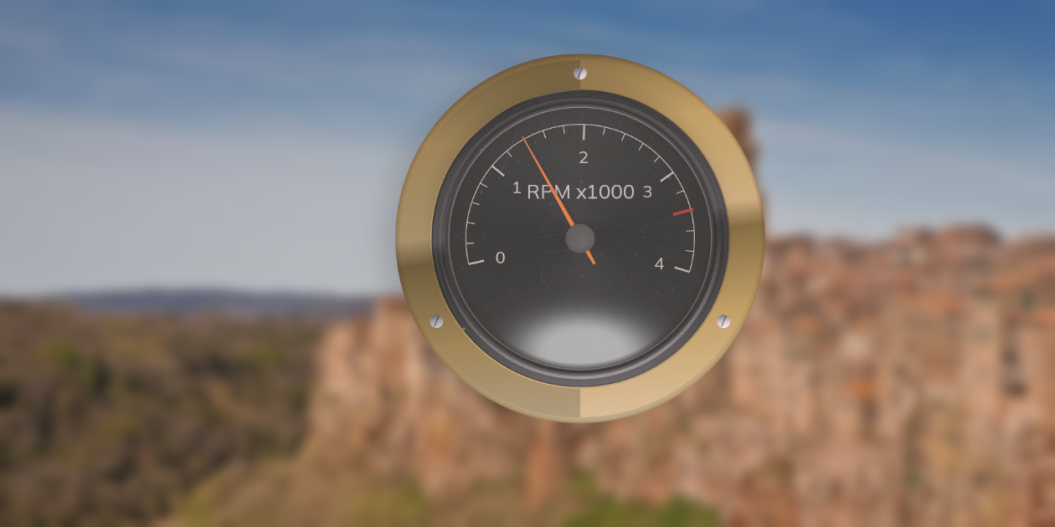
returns 1400,rpm
